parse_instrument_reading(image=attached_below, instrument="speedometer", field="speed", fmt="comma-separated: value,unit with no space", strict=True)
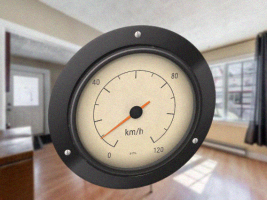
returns 10,km/h
